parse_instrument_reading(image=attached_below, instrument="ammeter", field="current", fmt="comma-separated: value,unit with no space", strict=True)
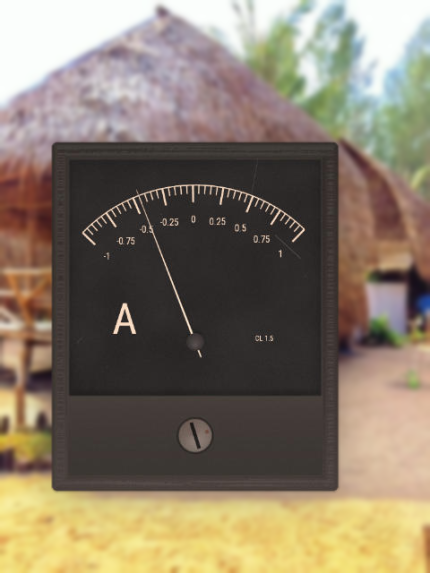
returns -0.45,A
